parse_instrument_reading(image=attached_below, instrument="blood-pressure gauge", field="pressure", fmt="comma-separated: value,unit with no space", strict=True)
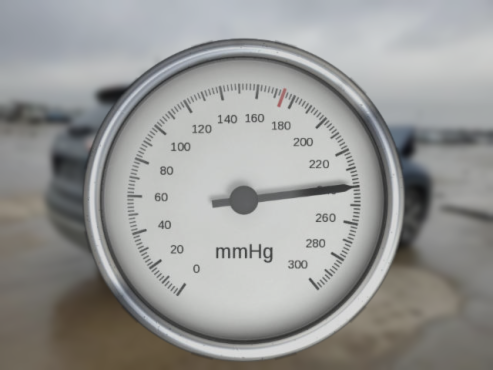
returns 240,mmHg
